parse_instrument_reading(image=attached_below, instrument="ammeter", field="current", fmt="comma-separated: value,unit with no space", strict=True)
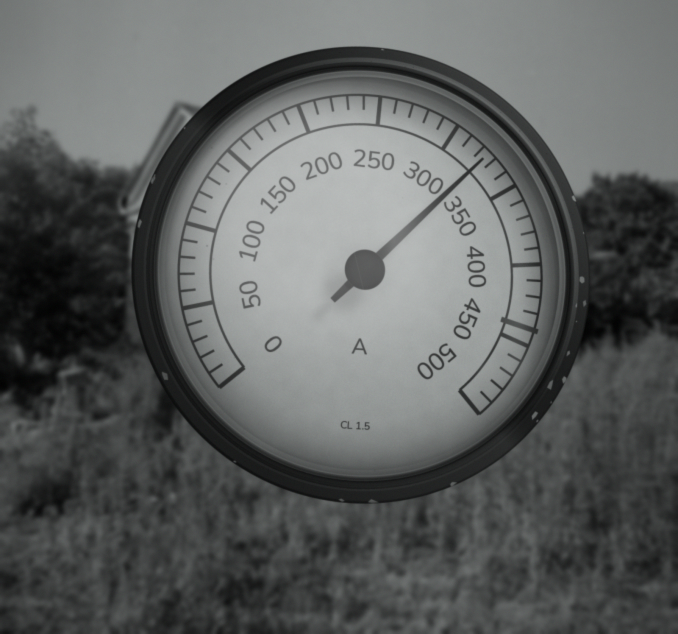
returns 325,A
